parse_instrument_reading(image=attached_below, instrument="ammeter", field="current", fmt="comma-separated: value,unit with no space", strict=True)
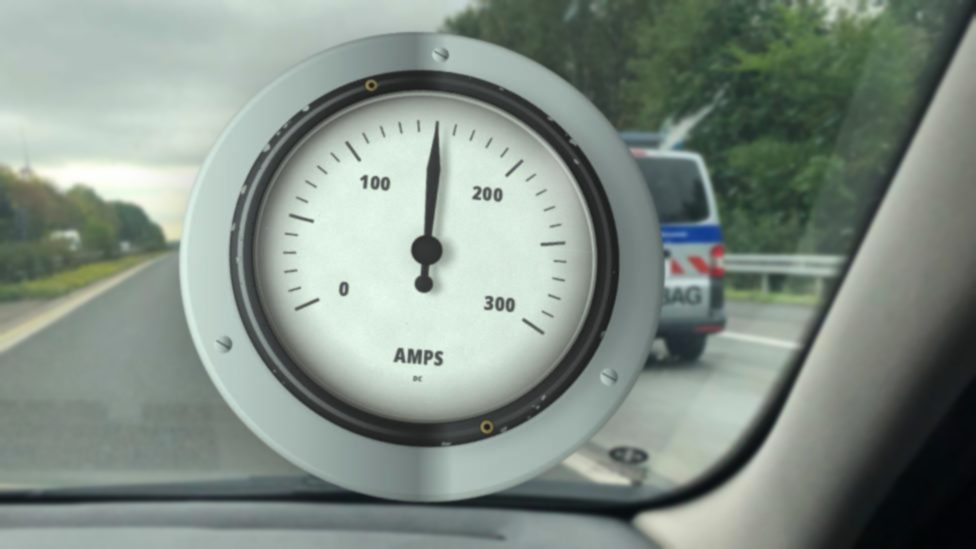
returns 150,A
